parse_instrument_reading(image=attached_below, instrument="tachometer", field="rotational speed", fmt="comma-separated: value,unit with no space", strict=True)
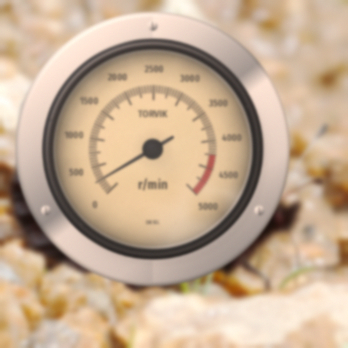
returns 250,rpm
